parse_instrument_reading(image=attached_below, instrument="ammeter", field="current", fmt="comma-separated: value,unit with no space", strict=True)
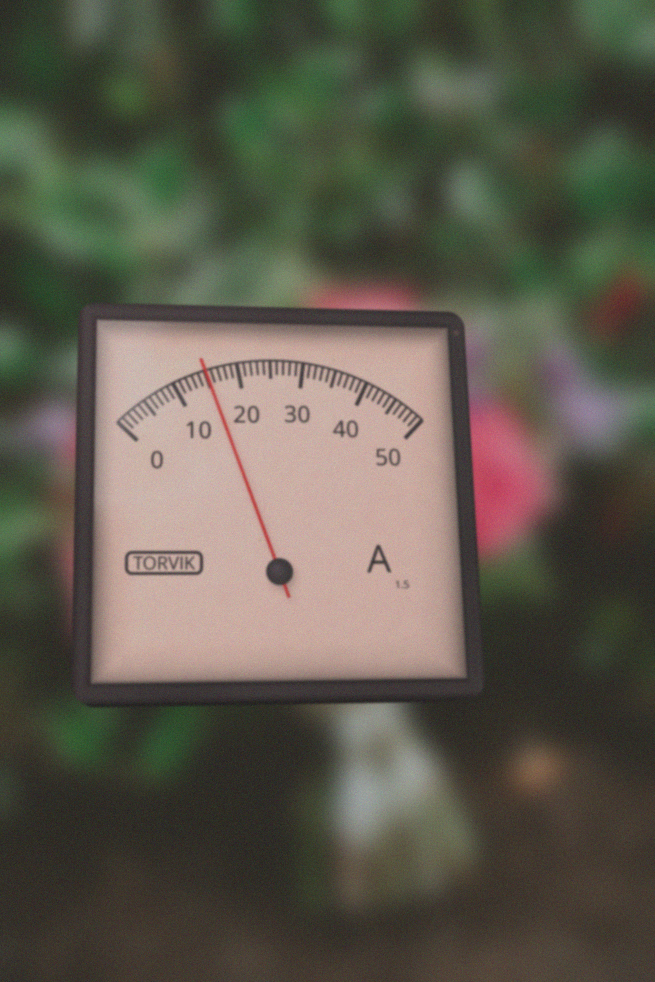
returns 15,A
